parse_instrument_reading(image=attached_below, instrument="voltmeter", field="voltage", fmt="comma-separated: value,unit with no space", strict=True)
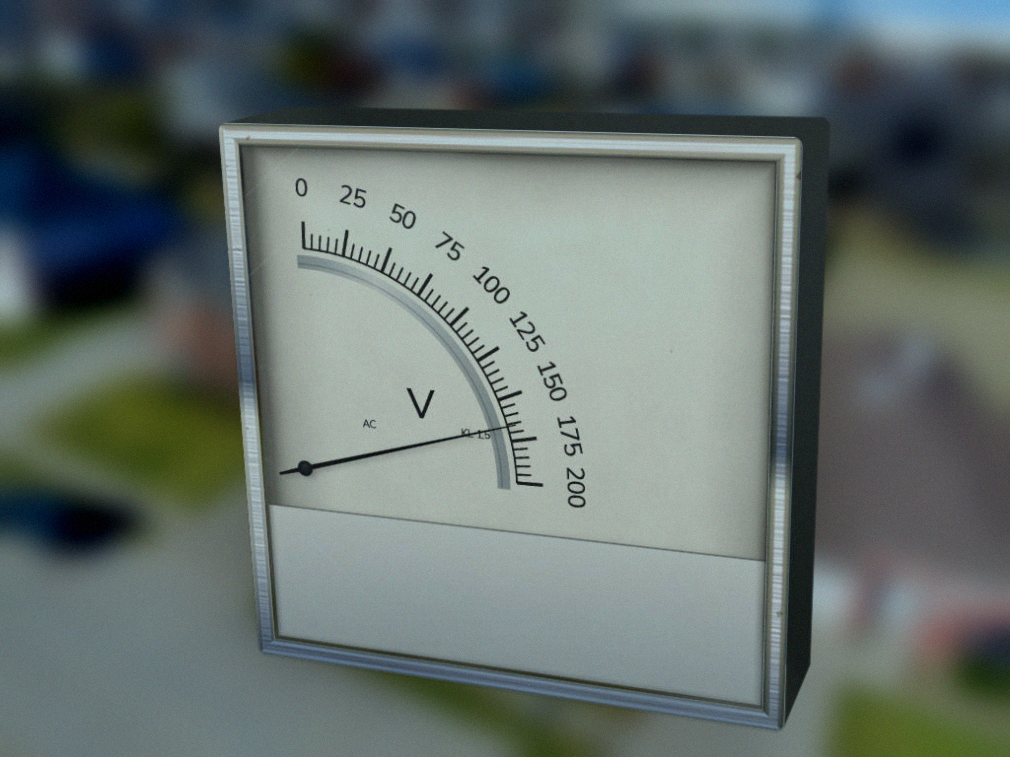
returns 165,V
